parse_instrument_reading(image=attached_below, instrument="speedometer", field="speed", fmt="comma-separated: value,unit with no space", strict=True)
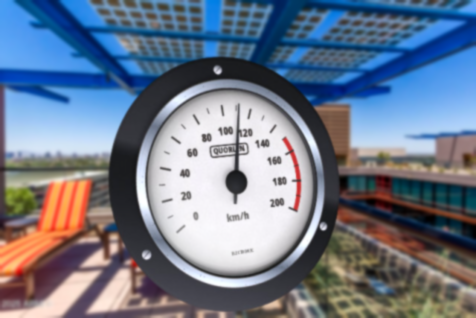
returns 110,km/h
